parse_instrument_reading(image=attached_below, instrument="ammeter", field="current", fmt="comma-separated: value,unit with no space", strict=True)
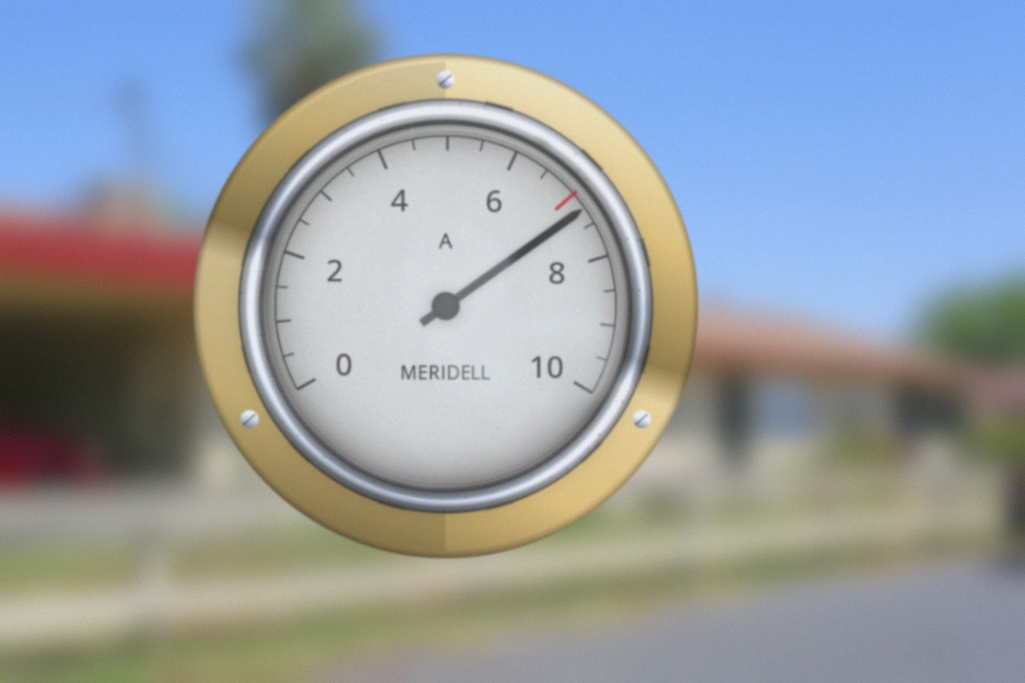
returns 7.25,A
